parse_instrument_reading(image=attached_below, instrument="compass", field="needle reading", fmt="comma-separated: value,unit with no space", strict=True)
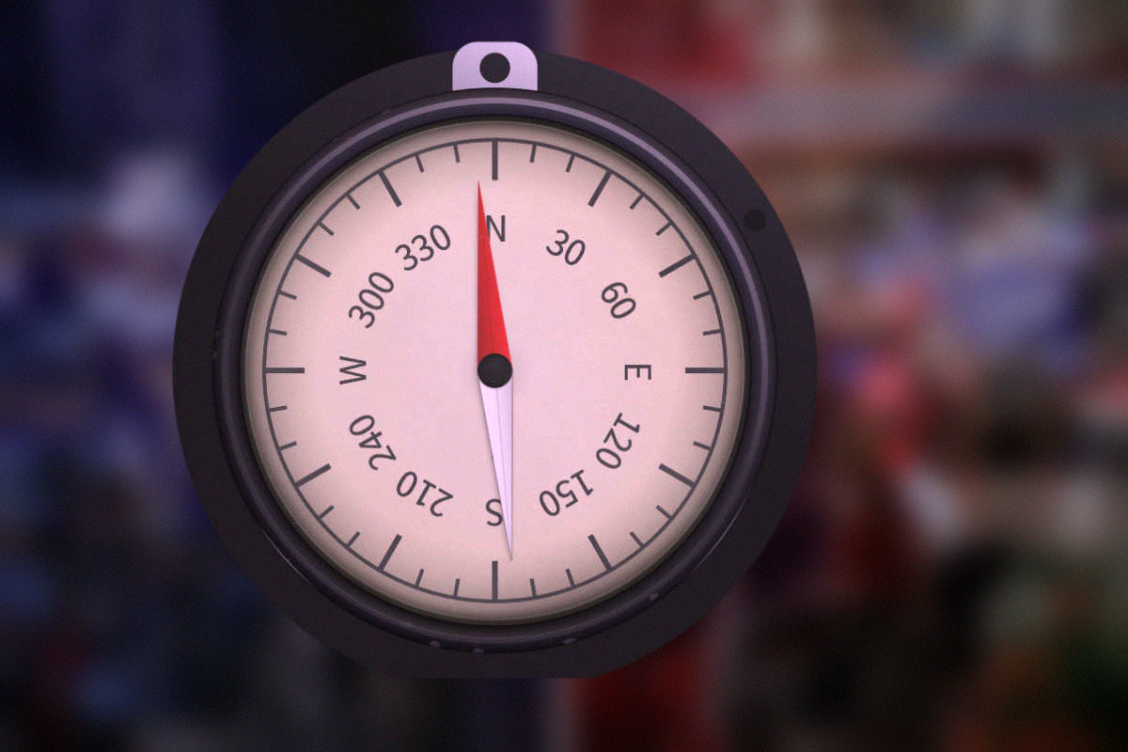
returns 355,°
